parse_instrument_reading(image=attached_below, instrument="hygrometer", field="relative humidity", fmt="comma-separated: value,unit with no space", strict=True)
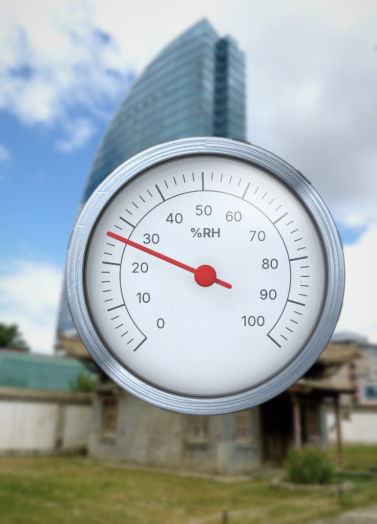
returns 26,%
